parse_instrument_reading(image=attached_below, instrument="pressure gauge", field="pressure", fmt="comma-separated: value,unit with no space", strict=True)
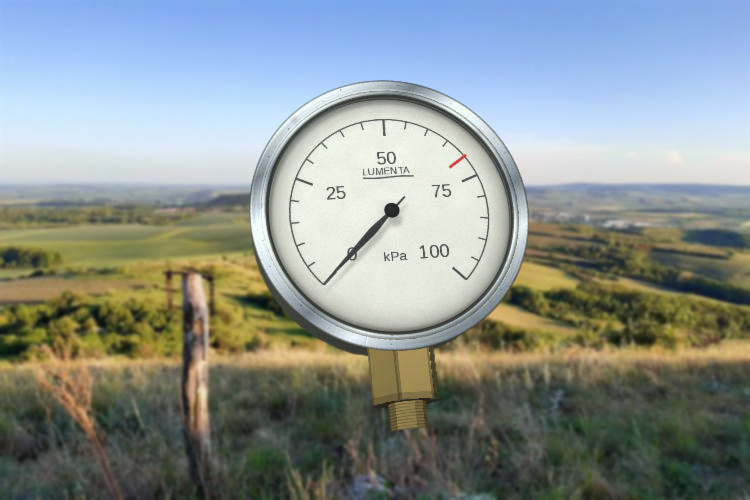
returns 0,kPa
